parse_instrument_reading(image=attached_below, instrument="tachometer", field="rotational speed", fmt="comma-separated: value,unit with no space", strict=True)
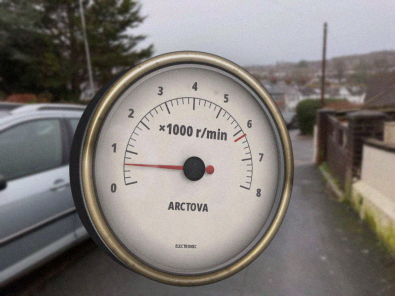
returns 600,rpm
